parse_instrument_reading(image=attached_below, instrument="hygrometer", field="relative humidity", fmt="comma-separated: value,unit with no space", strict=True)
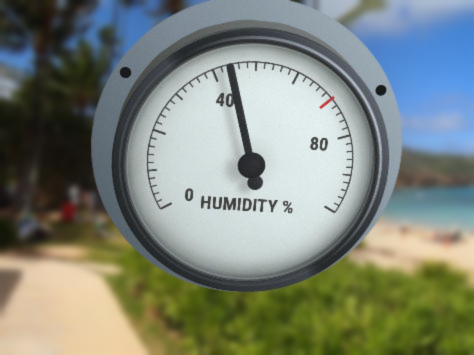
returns 44,%
